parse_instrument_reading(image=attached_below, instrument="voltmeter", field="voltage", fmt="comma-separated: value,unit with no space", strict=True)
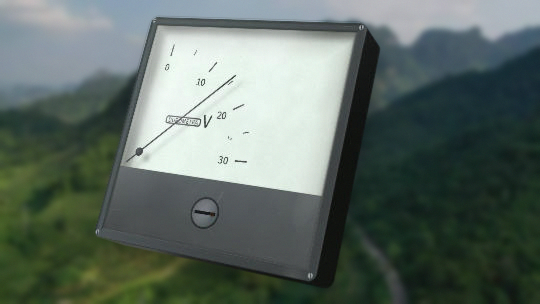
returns 15,V
